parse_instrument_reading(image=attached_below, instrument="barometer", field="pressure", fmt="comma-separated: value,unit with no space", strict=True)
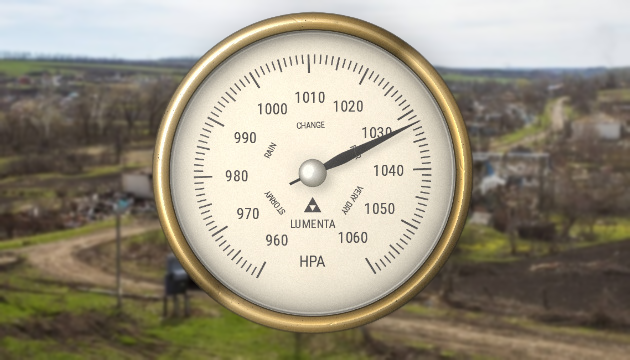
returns 1032,hPa
